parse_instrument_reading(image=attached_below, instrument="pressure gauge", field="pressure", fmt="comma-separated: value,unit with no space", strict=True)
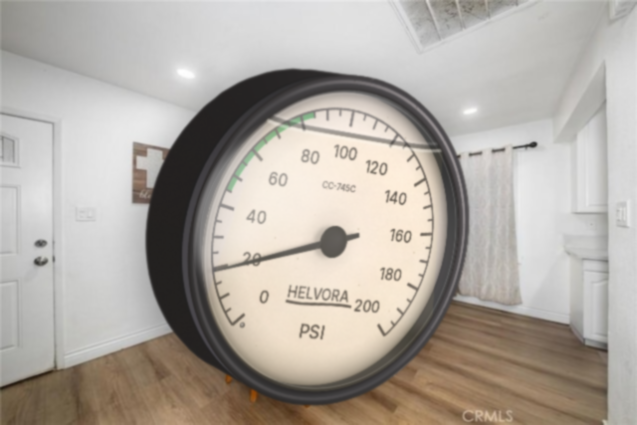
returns 20,psi
